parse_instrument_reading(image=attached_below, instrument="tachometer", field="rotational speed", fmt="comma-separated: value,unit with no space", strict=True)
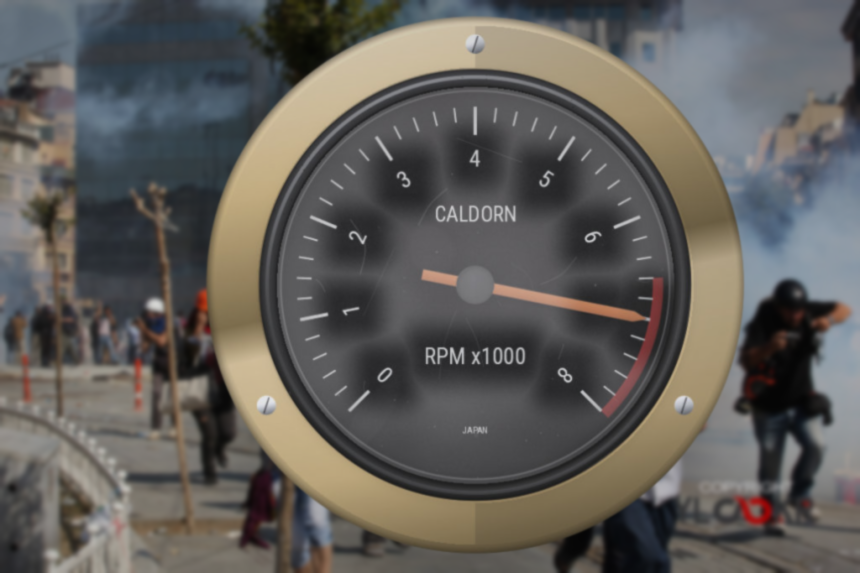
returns 7000,rpm
